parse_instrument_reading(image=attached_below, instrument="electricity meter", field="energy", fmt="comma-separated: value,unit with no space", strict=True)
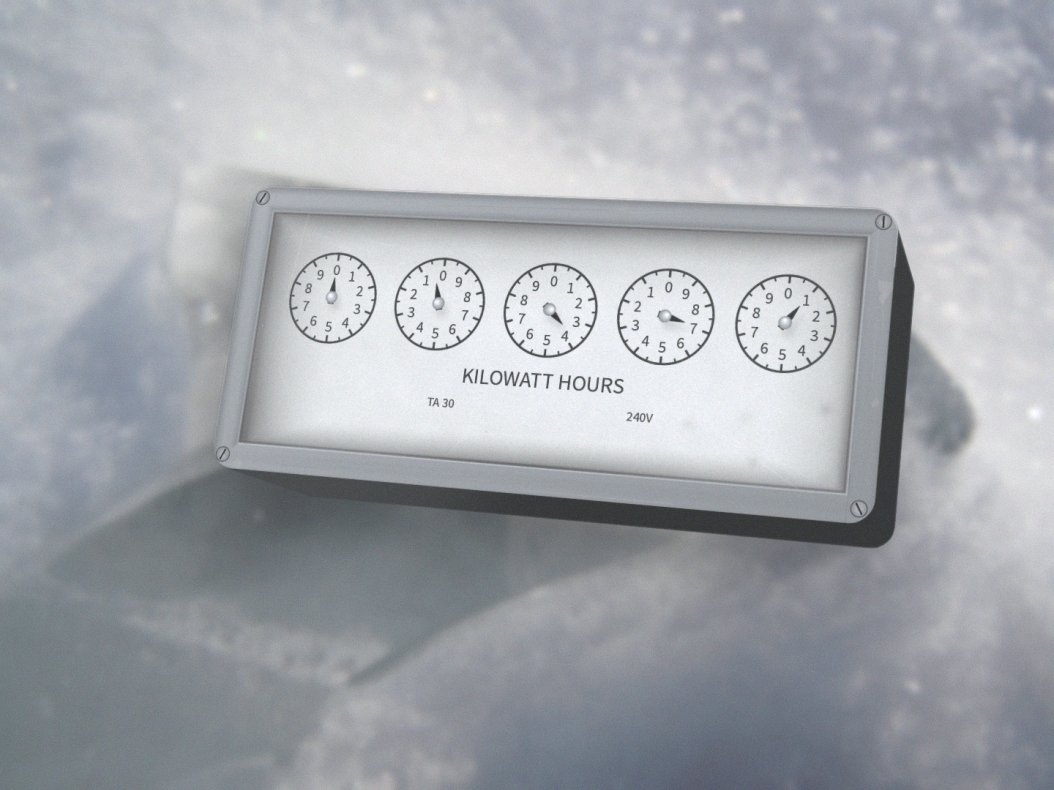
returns 371,kWh
